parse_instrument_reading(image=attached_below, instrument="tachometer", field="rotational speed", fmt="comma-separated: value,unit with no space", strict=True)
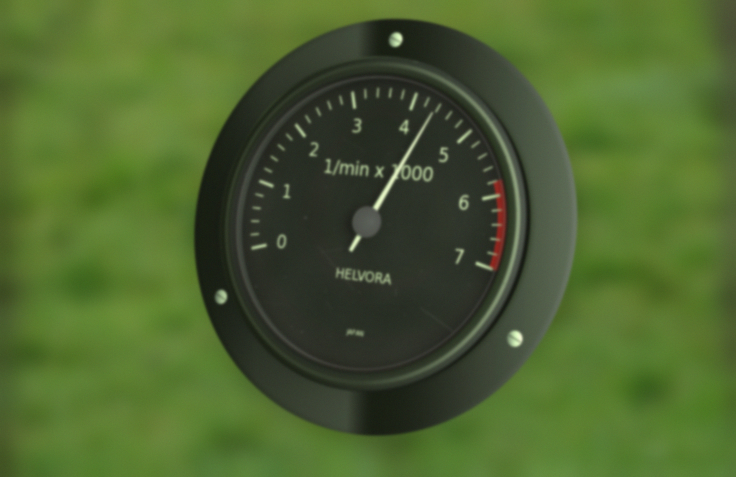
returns 4400,rpm
